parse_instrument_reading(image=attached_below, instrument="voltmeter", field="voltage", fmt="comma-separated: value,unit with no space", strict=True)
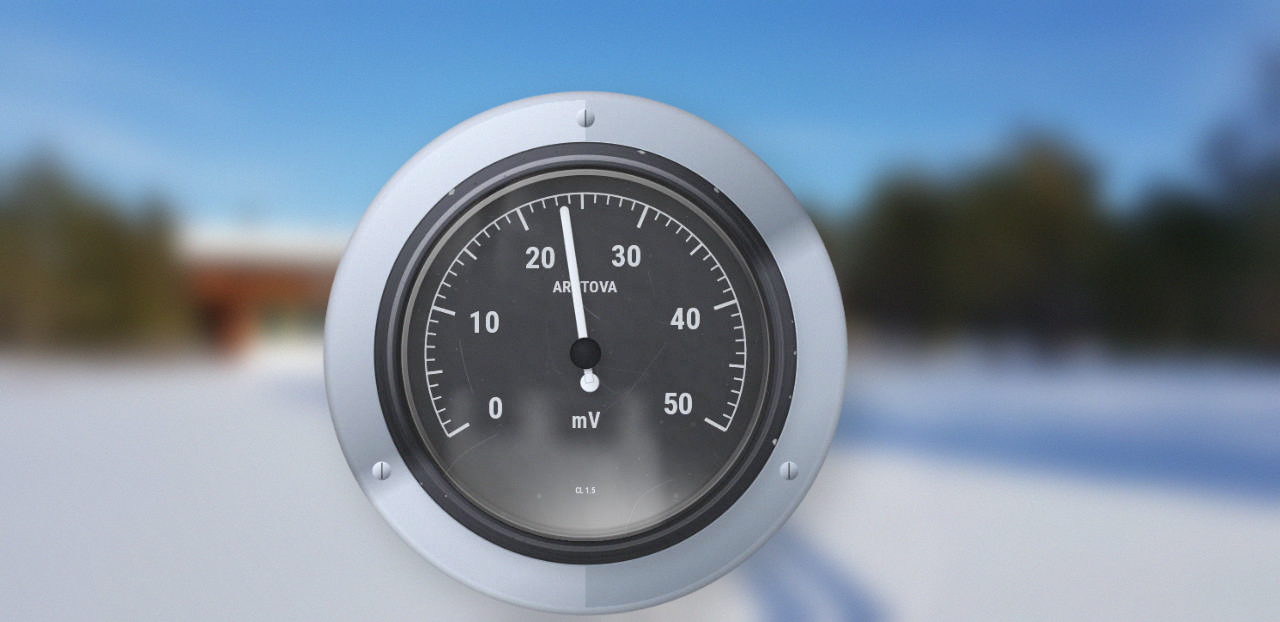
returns 23.5,mV
